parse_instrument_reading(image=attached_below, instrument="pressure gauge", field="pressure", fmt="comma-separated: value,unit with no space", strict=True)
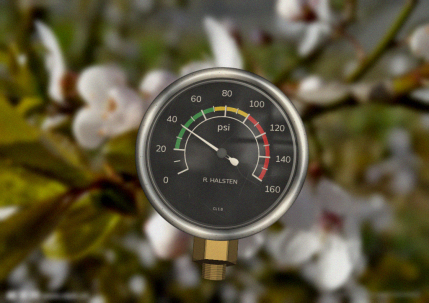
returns 40,psi
